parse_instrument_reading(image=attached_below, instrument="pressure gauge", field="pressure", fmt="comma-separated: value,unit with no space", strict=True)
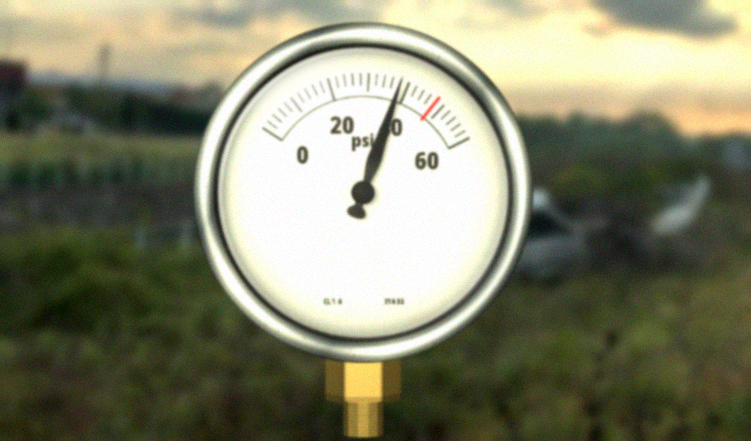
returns 38,psi
